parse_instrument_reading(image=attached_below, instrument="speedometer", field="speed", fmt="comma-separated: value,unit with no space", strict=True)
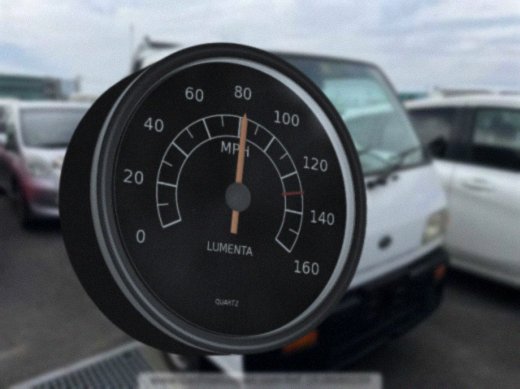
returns 80,mph
